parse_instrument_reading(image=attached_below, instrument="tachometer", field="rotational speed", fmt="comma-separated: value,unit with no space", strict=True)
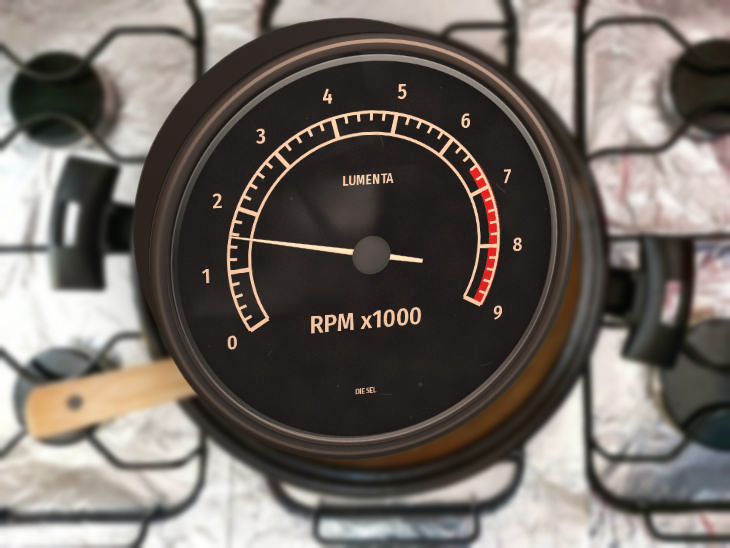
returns 1600,rpm
